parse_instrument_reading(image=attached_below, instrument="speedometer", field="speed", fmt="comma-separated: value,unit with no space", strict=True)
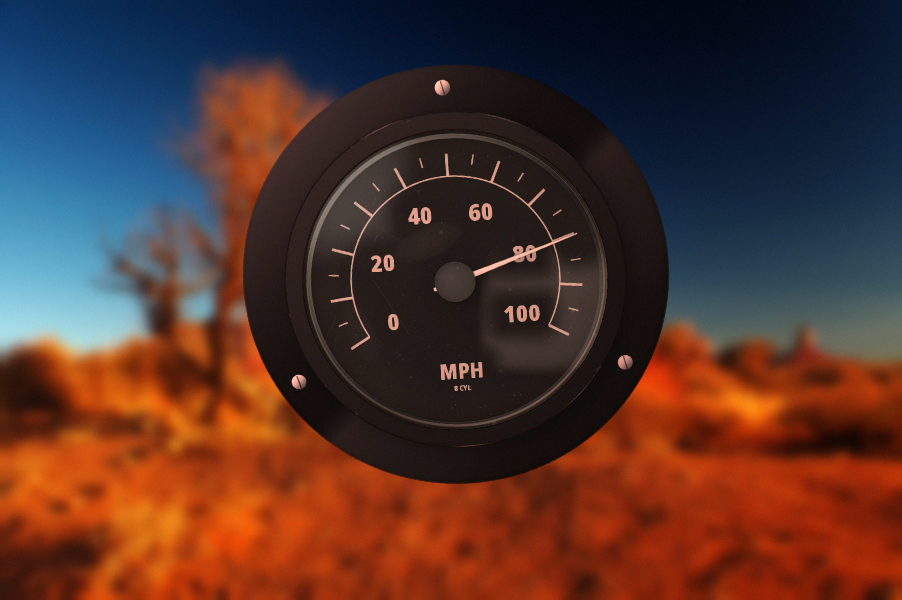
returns 80,mph
